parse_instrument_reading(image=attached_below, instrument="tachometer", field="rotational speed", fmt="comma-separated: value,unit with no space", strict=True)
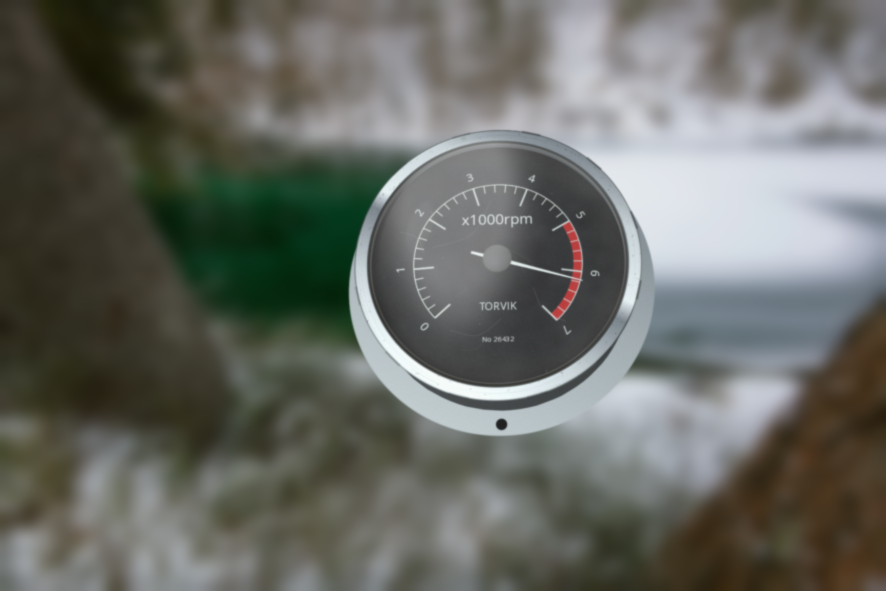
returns 6200,rpm
